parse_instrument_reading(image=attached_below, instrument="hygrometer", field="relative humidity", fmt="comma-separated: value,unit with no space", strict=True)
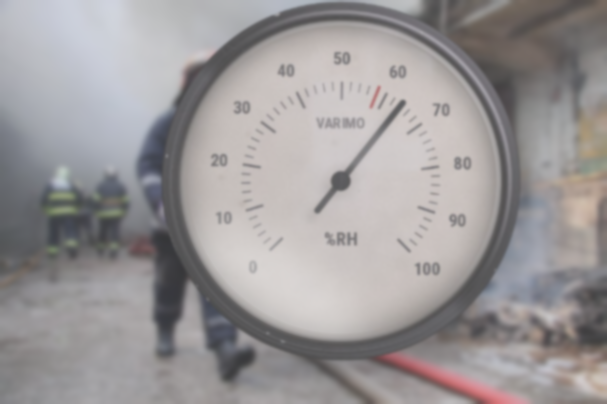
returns 64,%
